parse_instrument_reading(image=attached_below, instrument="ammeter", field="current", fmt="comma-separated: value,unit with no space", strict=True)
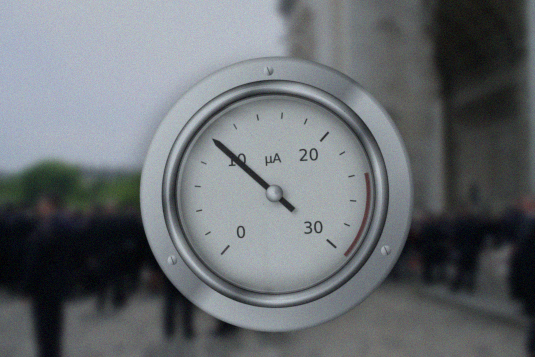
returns 10,µA
